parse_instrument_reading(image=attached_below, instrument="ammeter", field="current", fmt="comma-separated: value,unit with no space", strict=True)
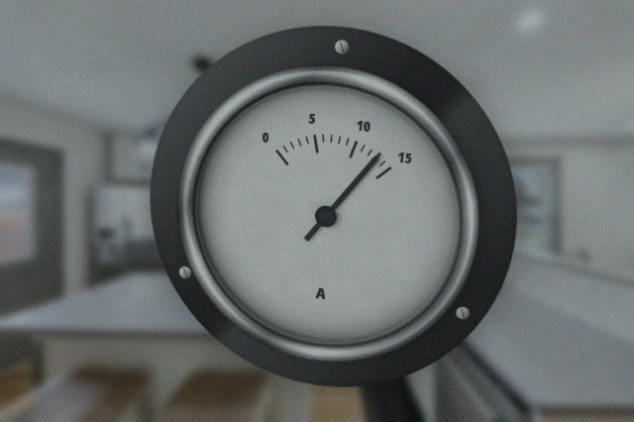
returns 13,A
